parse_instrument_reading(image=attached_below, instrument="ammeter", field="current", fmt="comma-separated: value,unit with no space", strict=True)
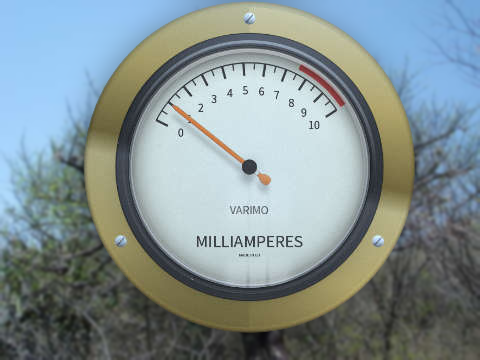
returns 1,mA
